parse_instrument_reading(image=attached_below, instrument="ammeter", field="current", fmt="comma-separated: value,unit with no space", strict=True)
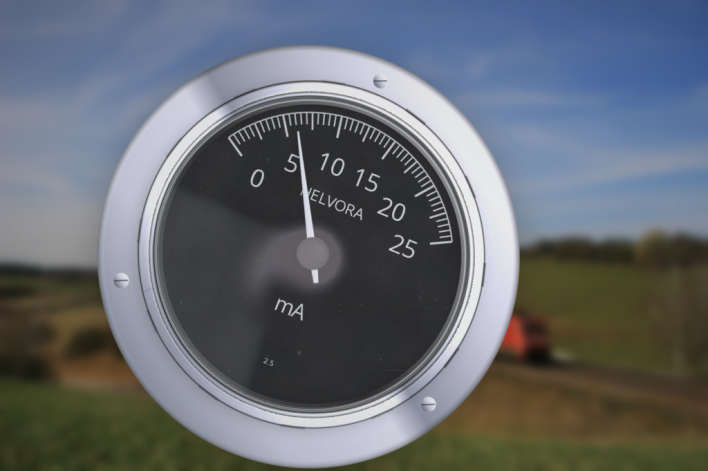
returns 6,mA
